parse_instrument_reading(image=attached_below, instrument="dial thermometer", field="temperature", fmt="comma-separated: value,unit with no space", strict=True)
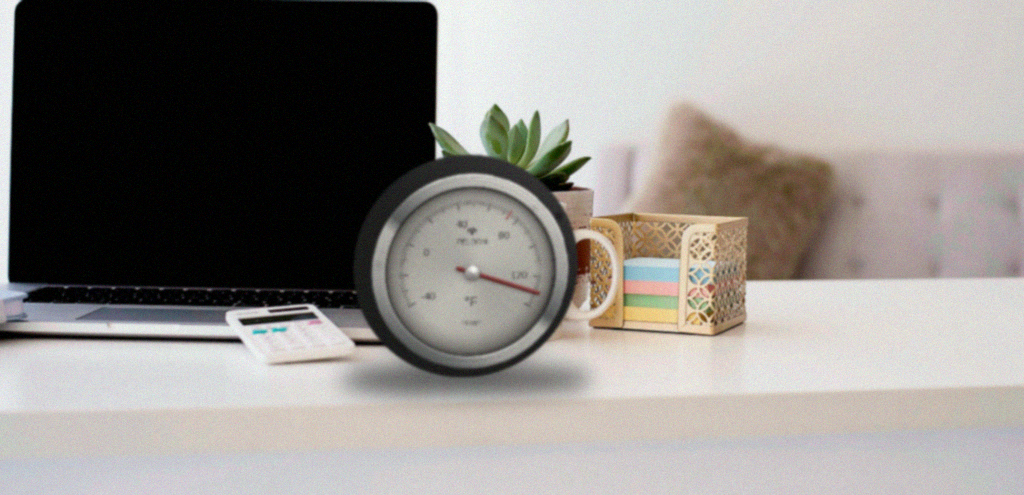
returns 130,°F
